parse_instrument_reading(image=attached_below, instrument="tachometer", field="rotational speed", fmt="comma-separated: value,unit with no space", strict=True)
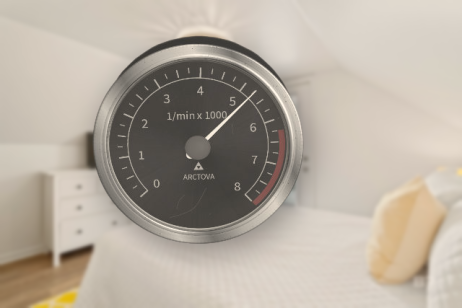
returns 5250,rpm
